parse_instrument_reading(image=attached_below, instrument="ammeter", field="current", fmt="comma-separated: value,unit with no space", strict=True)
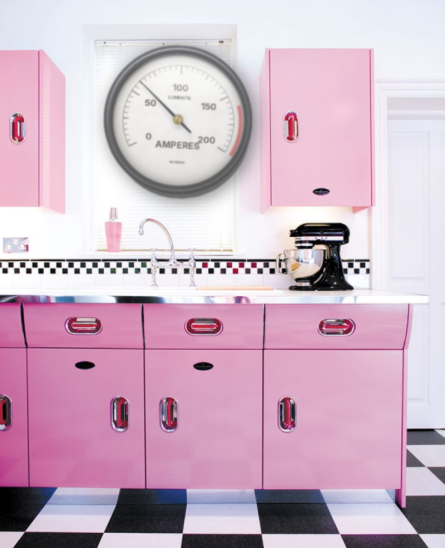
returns 60,A
